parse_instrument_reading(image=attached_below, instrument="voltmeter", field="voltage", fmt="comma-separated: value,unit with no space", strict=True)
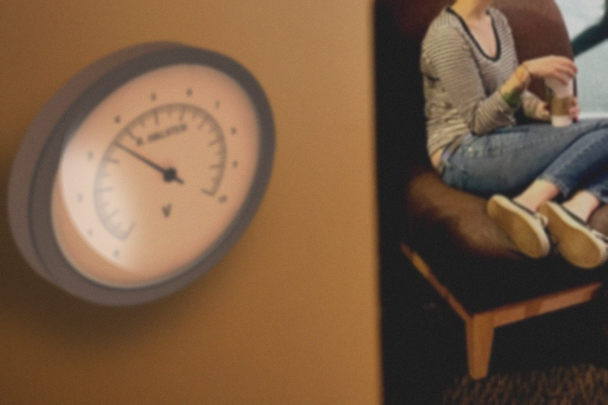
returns 3.5,V
